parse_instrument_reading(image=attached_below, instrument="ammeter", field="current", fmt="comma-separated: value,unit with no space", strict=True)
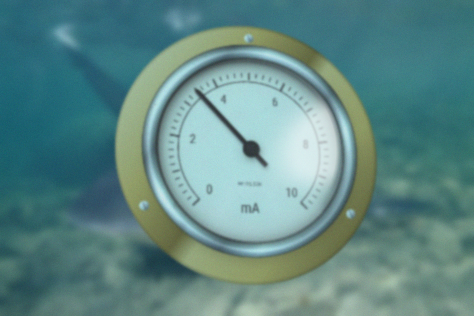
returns 3.4,mA
